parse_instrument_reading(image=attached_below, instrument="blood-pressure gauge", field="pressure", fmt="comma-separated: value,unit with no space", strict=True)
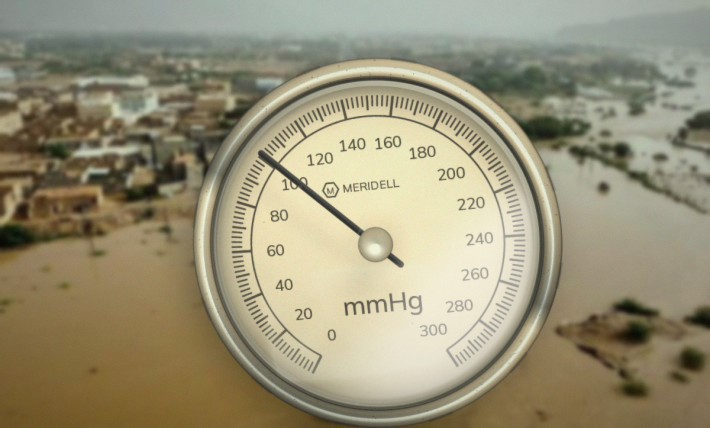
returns 102,mmHg
